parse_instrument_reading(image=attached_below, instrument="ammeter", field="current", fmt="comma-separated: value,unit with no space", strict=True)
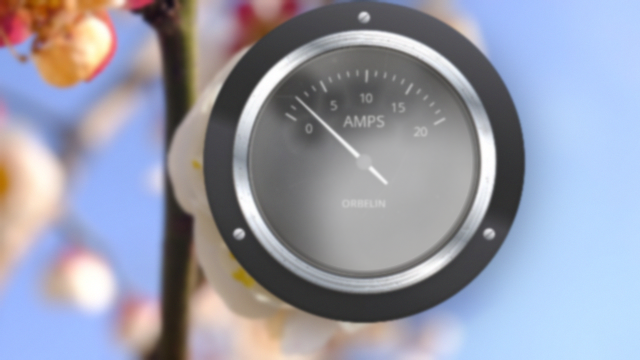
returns 2,A
